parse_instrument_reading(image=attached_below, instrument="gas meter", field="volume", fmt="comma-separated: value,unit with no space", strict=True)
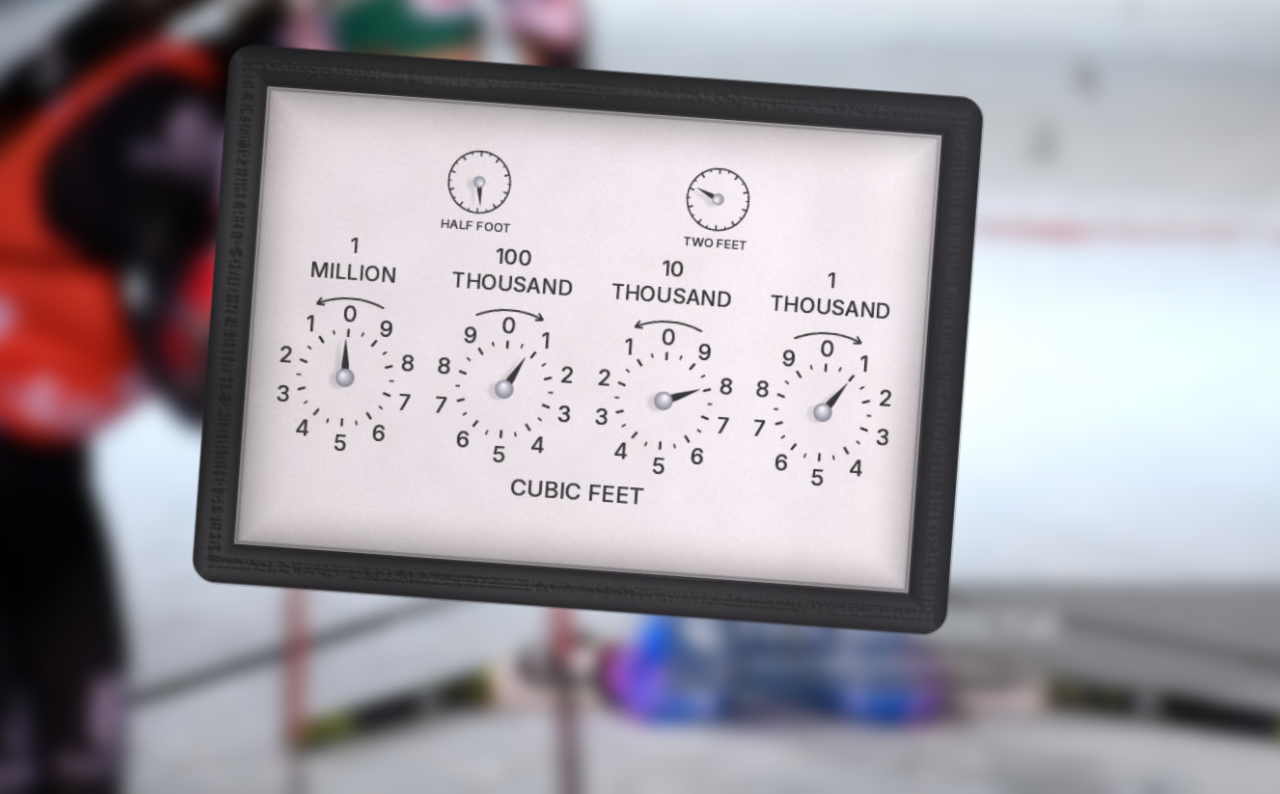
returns 8100,ft³
